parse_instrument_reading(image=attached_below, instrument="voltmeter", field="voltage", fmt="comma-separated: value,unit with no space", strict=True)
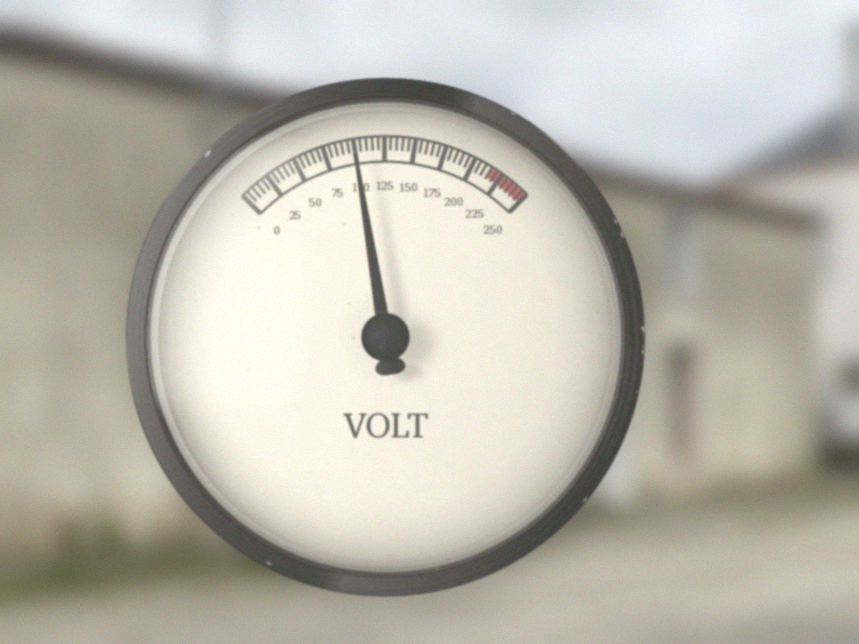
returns 100,V
